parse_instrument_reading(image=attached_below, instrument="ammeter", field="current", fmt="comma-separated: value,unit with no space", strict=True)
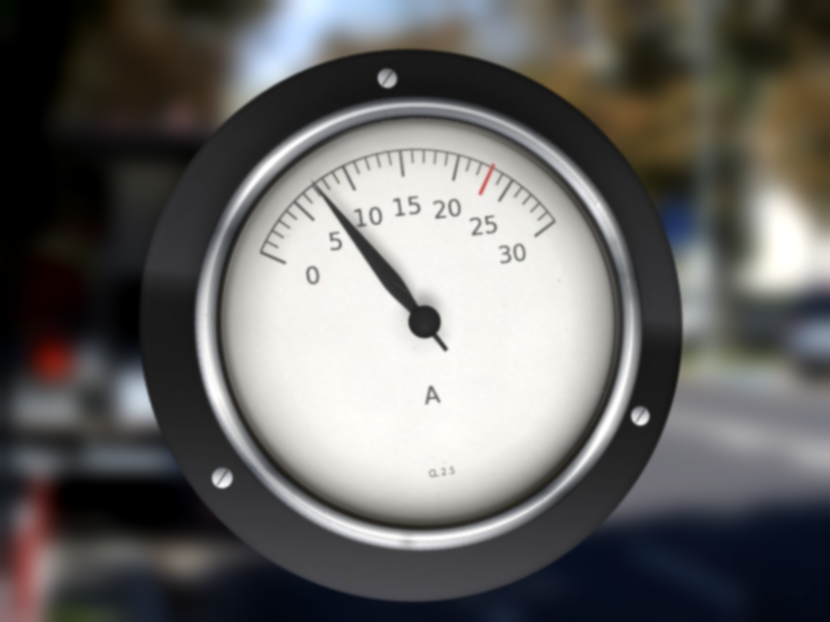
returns 7,A
